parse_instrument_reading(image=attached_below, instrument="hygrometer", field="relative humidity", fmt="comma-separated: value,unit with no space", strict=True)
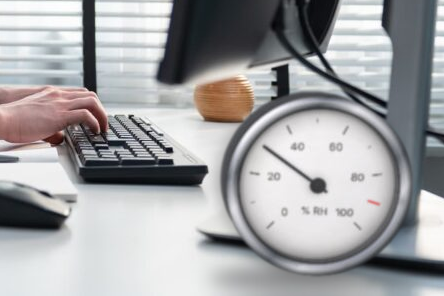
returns 30,%
